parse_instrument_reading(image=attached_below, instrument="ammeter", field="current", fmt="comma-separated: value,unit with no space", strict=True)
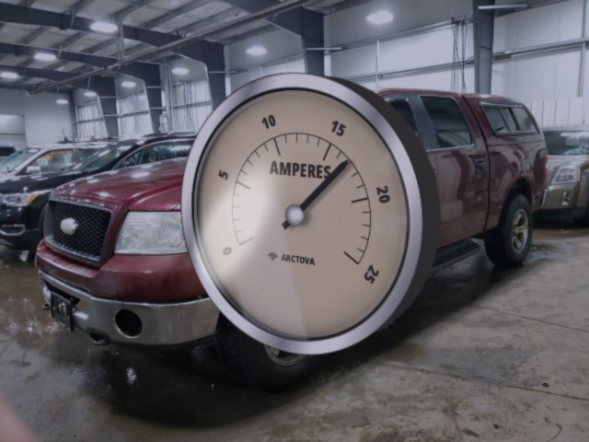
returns 17,A
